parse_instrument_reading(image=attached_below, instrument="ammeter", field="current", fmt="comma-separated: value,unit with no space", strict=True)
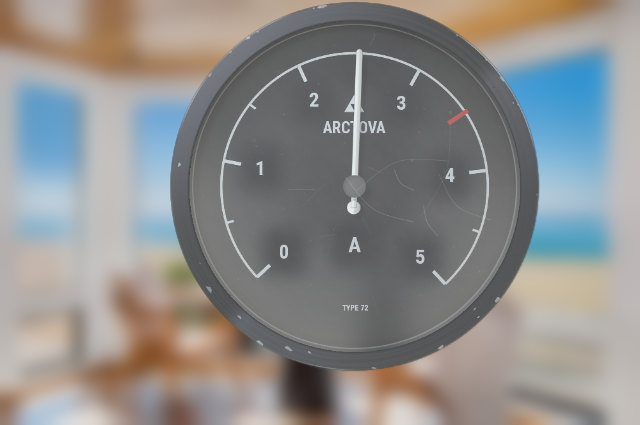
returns 2.5,A
